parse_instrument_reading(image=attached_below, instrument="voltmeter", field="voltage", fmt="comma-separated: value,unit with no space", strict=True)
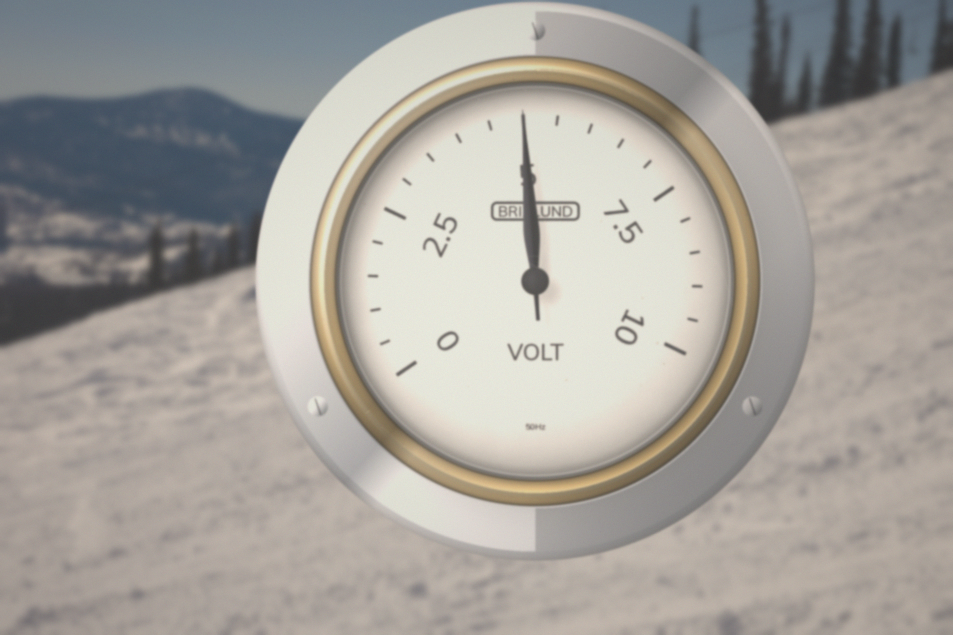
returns 5,V
